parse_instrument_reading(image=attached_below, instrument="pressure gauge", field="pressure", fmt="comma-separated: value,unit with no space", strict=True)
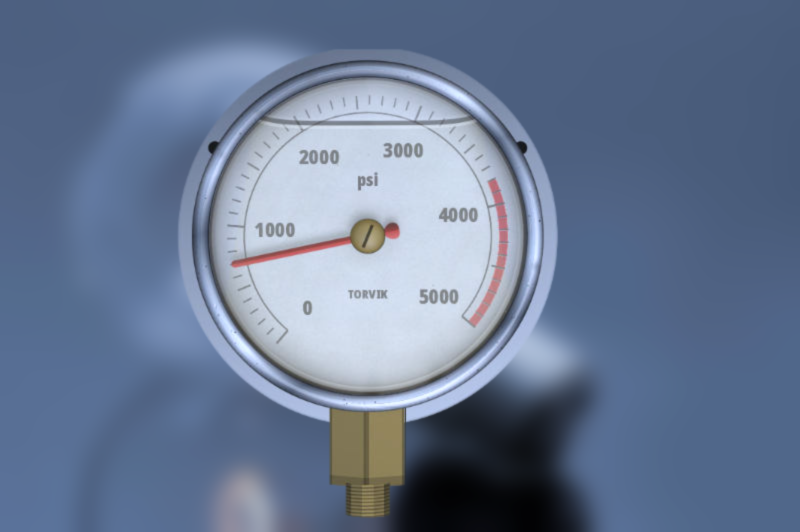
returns 700,psi
